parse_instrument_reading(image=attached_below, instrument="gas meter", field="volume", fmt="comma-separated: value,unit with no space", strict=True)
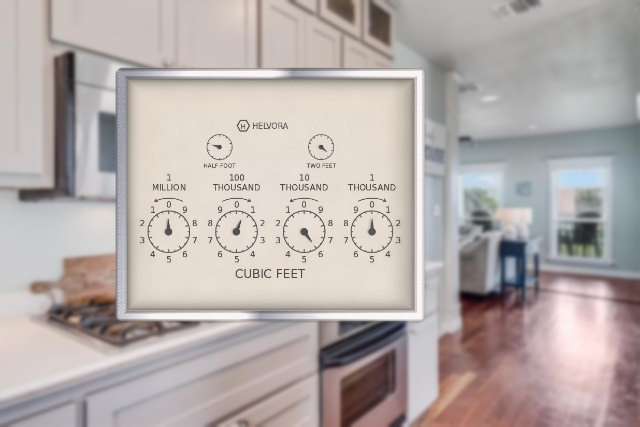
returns 6000,ft³
